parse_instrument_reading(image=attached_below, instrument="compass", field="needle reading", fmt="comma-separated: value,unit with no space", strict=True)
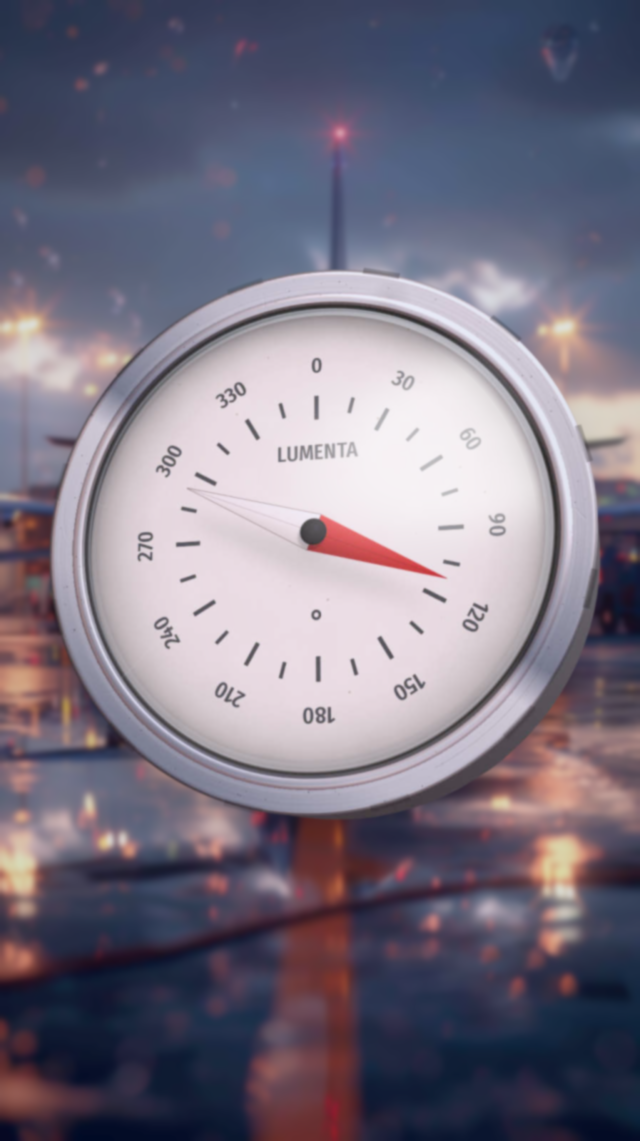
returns 112.5,°
